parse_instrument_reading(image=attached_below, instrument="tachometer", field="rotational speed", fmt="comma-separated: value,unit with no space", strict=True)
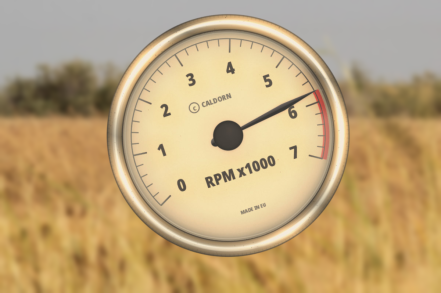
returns 5800,rpm
